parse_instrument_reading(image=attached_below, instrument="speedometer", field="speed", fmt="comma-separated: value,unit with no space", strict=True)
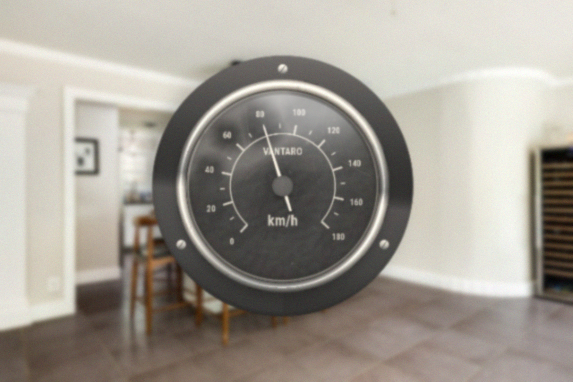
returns 80,km/h
